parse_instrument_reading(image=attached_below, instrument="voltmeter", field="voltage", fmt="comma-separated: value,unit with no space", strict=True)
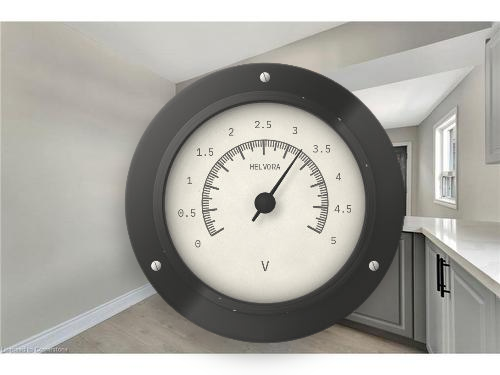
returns 3.25,V
